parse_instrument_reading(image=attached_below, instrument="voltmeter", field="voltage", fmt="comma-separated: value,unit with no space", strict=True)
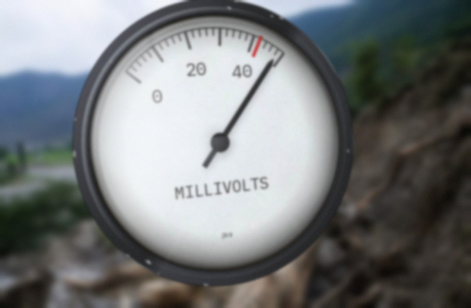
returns 48,mV
